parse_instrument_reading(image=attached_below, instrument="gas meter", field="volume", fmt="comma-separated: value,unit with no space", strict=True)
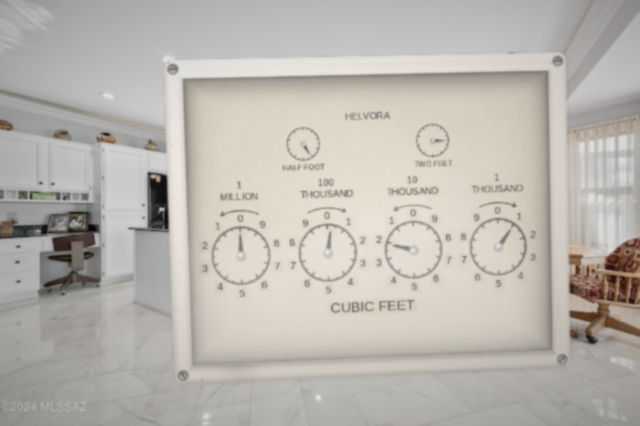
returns 2100,ft³
